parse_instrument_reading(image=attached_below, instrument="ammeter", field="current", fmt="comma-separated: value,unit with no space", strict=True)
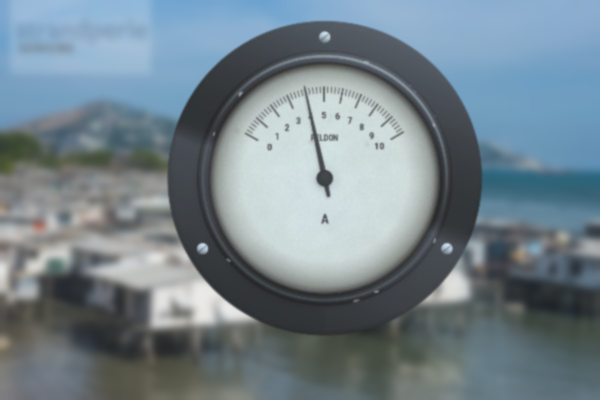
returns 4,A
